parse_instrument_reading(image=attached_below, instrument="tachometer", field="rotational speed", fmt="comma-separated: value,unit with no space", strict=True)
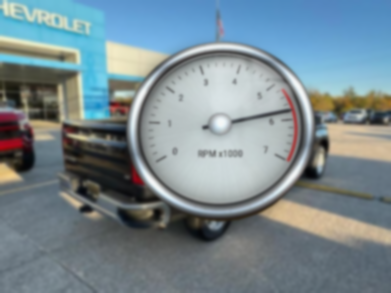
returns 5800,rpm
